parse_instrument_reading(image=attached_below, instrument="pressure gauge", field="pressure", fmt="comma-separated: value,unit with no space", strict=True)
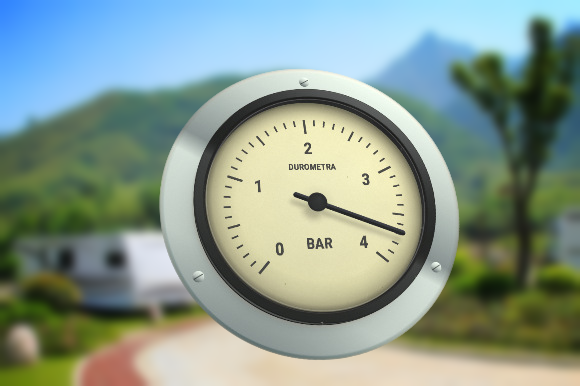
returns 3.7,bar
